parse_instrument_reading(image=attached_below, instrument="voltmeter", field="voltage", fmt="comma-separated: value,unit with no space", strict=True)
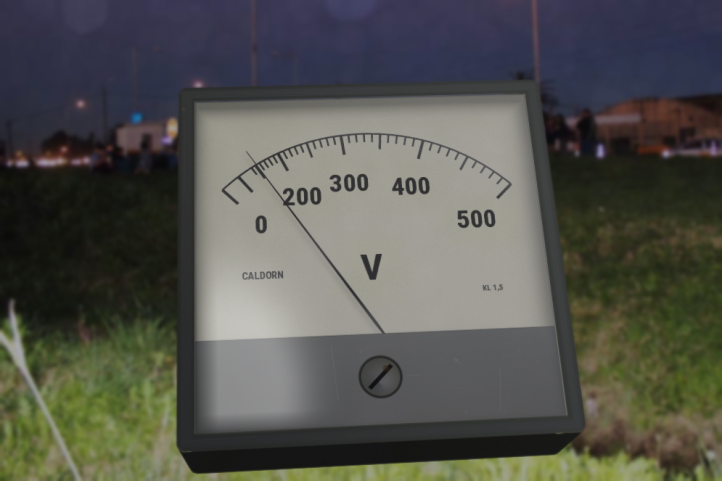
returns 150,V
